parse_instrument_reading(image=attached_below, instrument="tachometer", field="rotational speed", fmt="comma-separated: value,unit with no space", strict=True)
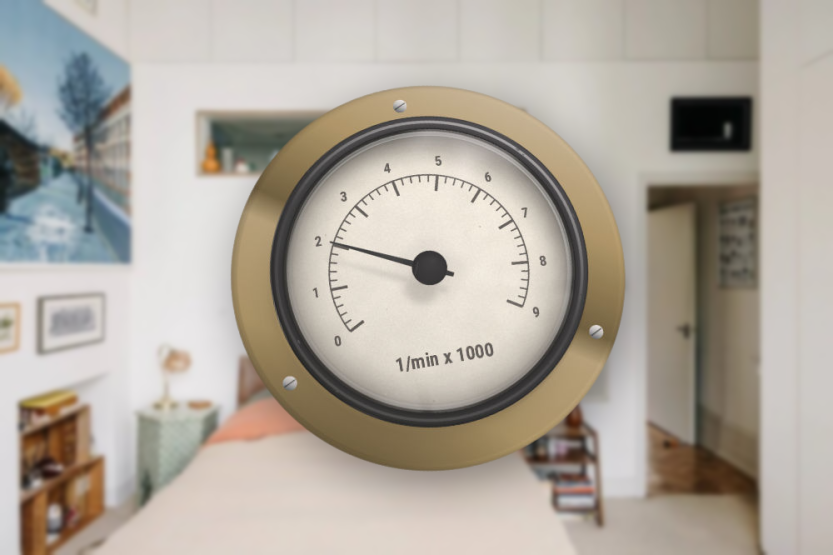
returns 2000,rpm
